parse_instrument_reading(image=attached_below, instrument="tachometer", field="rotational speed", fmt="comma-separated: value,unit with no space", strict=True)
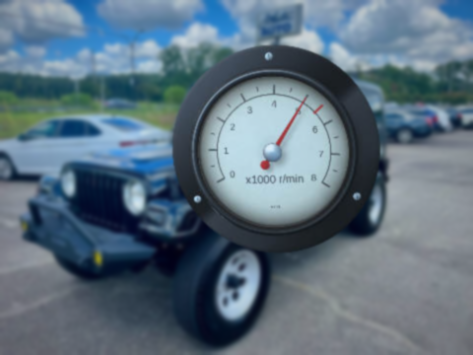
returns 5000,rpm
